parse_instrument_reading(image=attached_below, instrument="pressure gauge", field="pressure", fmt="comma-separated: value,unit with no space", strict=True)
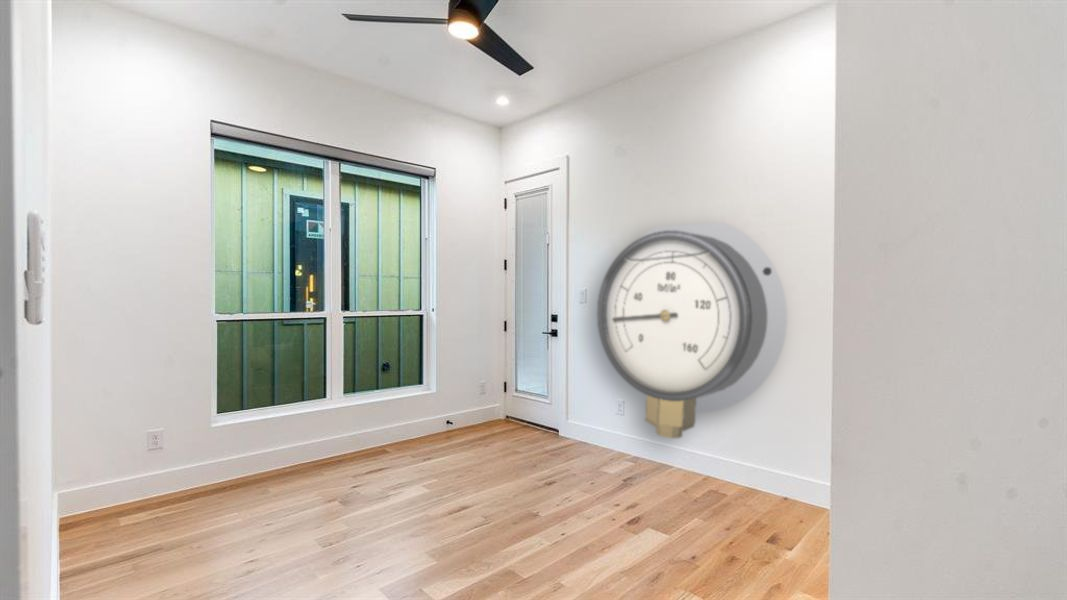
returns 20,psi
